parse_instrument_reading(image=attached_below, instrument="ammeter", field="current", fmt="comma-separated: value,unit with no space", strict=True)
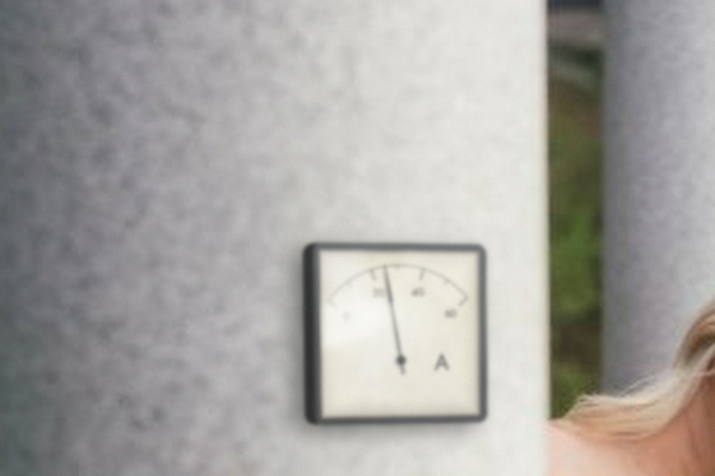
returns 25,A
